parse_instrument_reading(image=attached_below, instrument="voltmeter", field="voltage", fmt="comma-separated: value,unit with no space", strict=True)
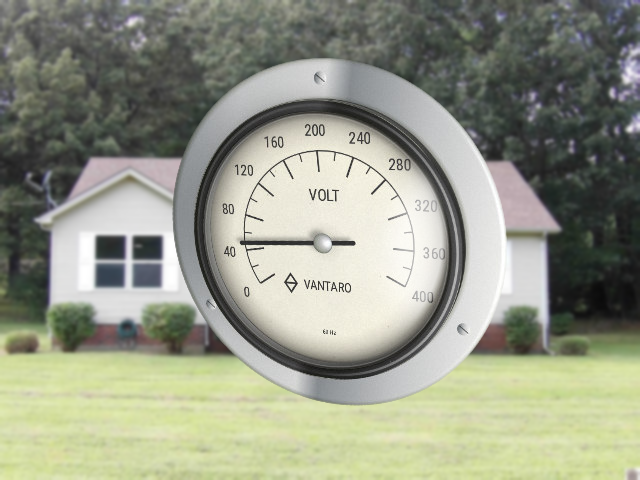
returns 50,V
